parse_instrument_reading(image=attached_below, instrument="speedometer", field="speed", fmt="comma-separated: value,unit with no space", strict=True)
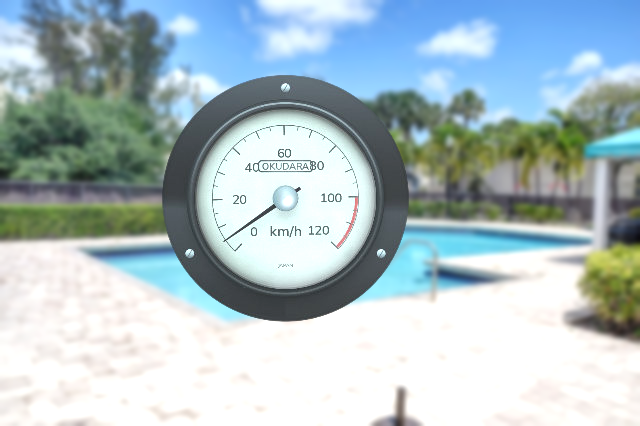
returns 5,km/h
